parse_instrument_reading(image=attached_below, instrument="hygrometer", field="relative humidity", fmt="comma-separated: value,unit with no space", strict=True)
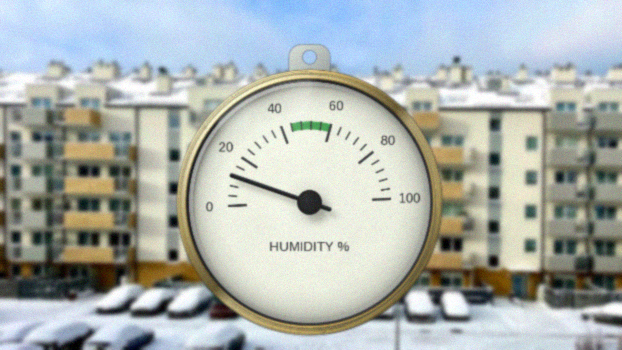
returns 12,%
